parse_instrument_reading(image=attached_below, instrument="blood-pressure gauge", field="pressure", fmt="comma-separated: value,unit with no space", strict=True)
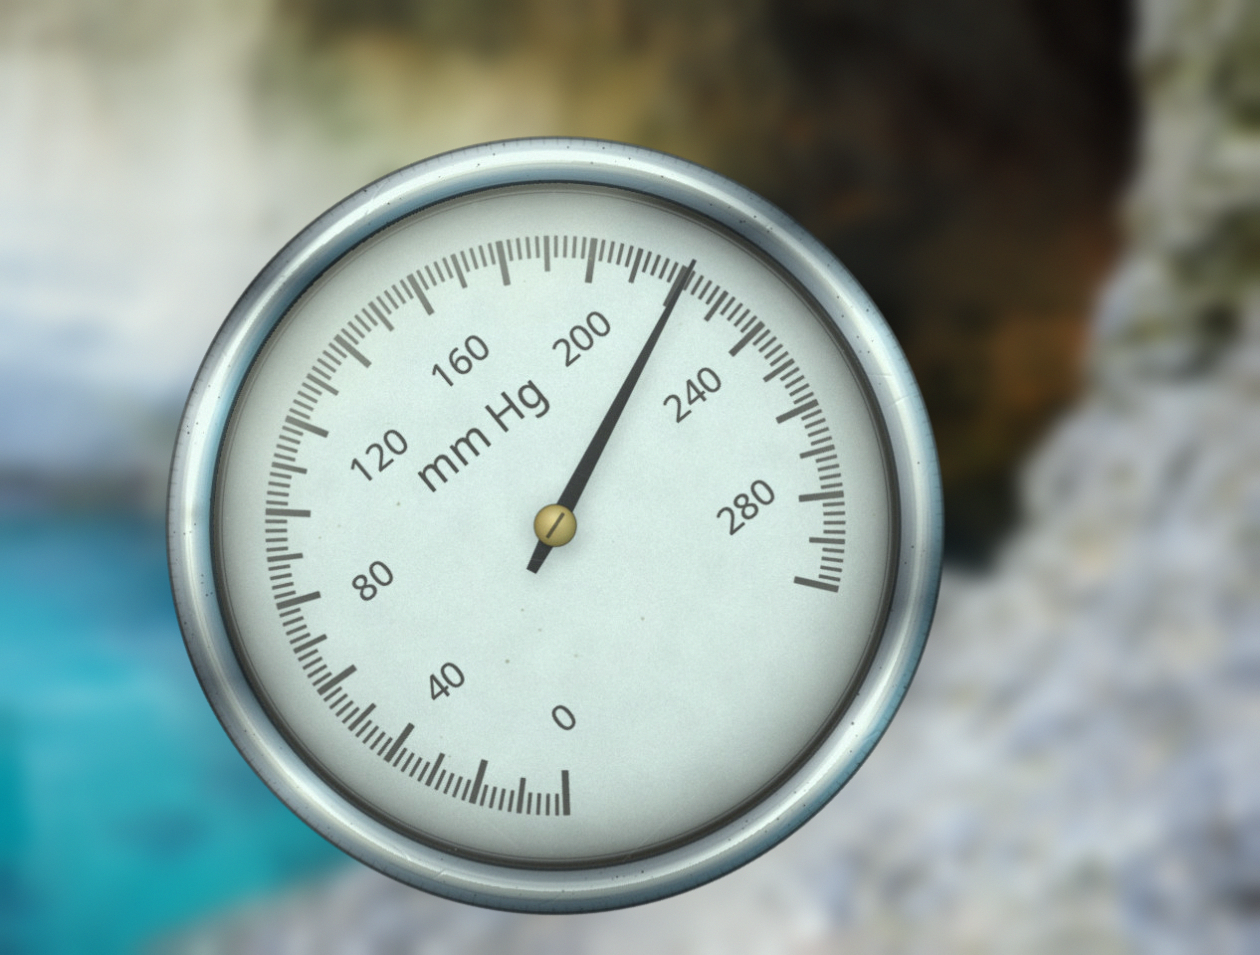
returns 221,mmHg
